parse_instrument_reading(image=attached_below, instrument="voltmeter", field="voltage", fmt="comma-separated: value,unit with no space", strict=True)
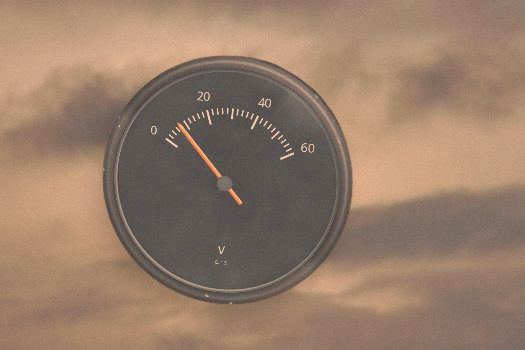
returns 8,V
